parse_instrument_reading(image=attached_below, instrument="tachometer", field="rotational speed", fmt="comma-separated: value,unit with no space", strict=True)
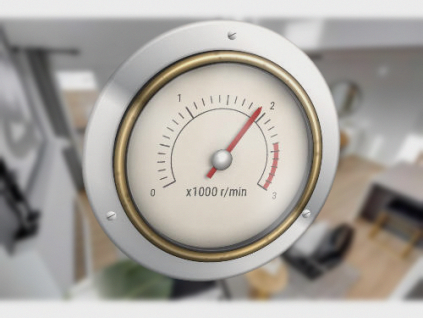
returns 1900,rpm
